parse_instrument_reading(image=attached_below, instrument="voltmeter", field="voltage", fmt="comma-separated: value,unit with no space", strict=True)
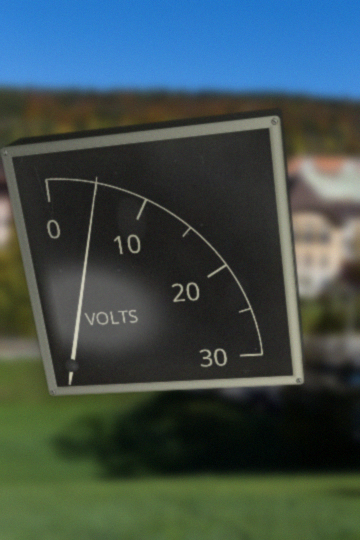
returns 5,V
